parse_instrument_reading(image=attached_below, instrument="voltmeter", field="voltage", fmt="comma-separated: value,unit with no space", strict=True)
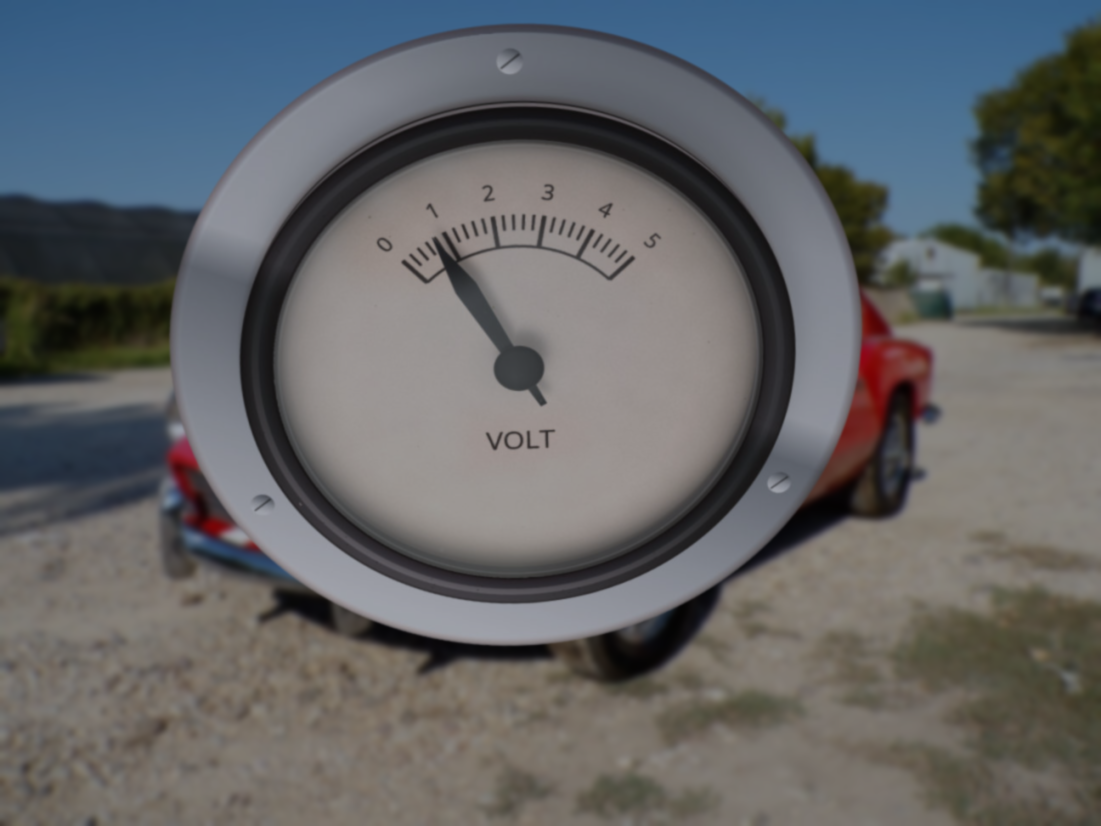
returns 0.8,V
